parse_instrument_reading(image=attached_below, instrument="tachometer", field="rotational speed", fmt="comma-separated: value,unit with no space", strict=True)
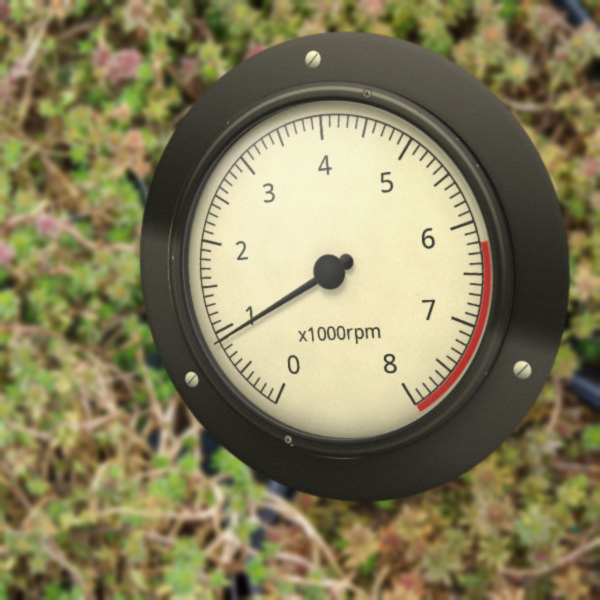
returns 900,rpm
